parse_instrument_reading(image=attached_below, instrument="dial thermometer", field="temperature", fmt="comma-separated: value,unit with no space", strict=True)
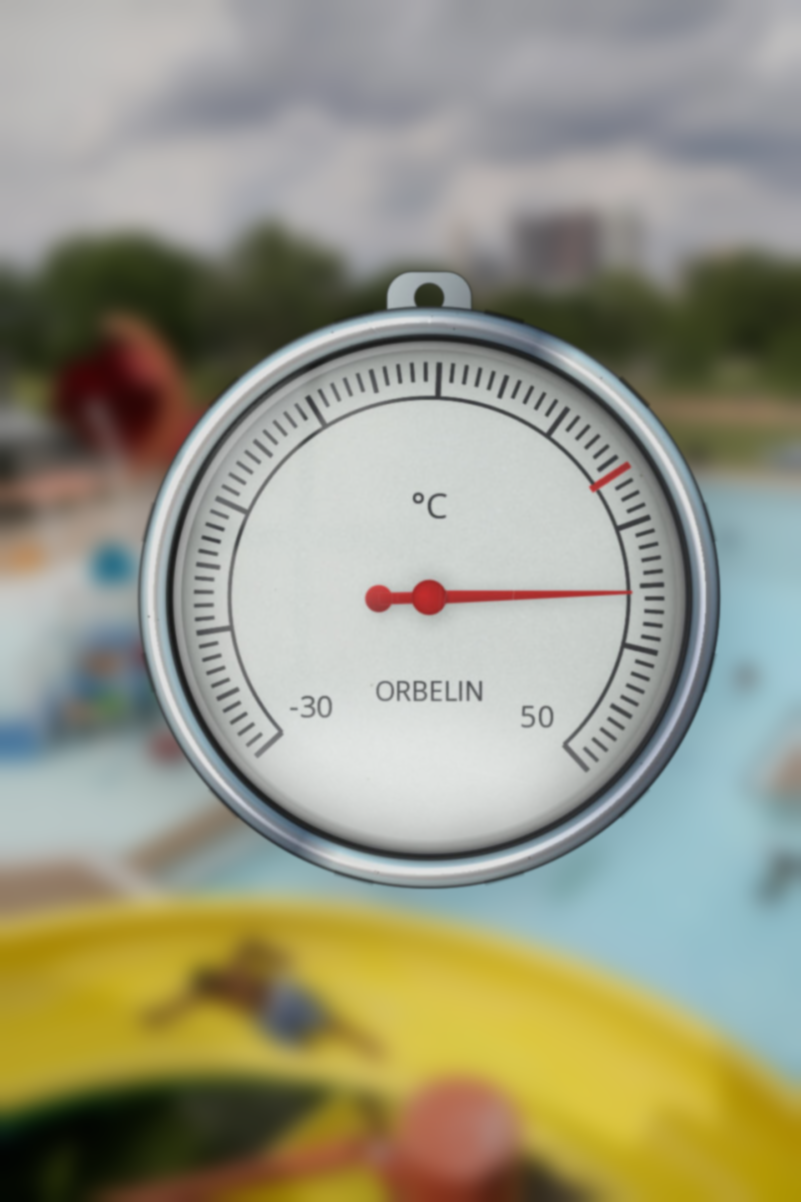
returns 35.5,°C
